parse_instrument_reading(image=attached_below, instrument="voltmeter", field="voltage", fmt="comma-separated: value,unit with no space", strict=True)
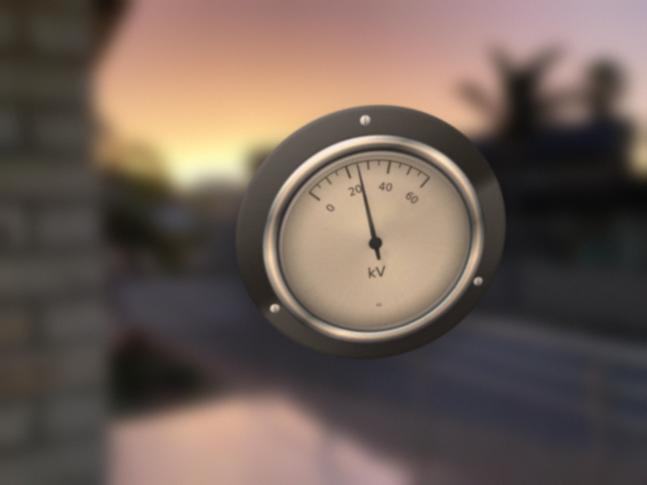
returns 25,kV
